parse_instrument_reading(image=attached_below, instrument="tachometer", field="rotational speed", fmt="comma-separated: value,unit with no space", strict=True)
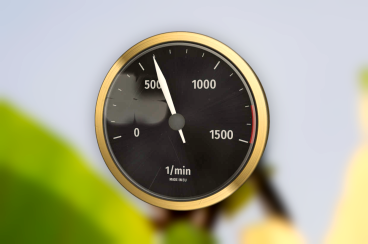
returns 600,rpm
